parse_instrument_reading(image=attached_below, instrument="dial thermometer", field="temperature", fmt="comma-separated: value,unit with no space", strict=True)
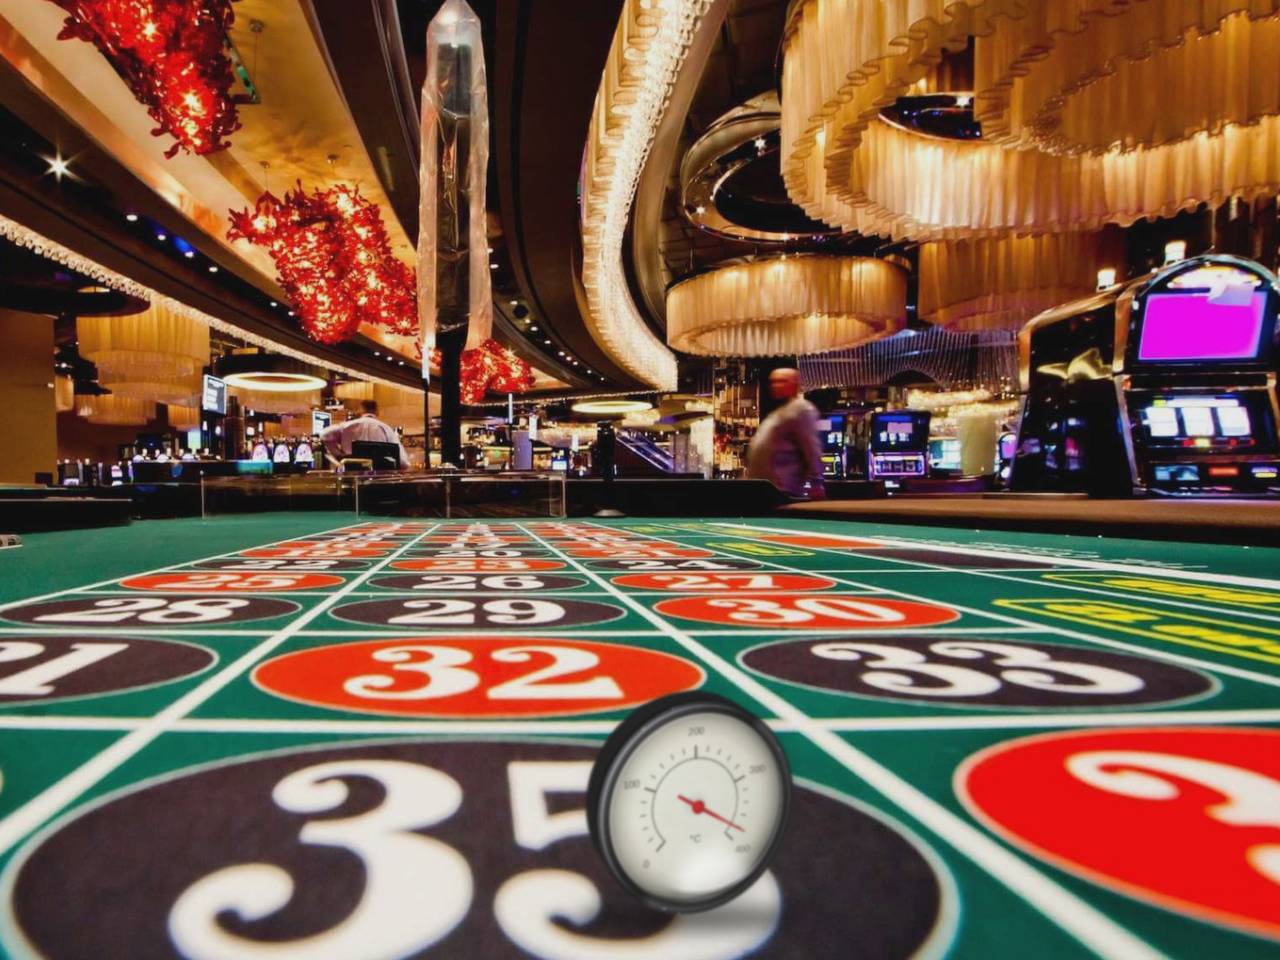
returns 380,°C
